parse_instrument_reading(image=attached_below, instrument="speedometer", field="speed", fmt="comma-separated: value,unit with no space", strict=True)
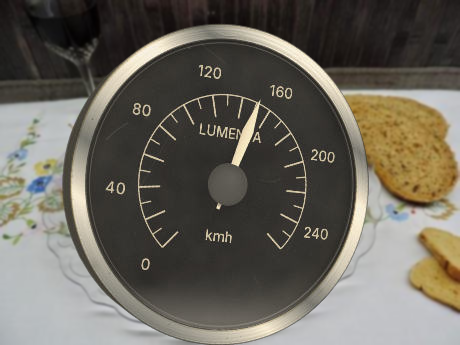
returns 150,km/h
